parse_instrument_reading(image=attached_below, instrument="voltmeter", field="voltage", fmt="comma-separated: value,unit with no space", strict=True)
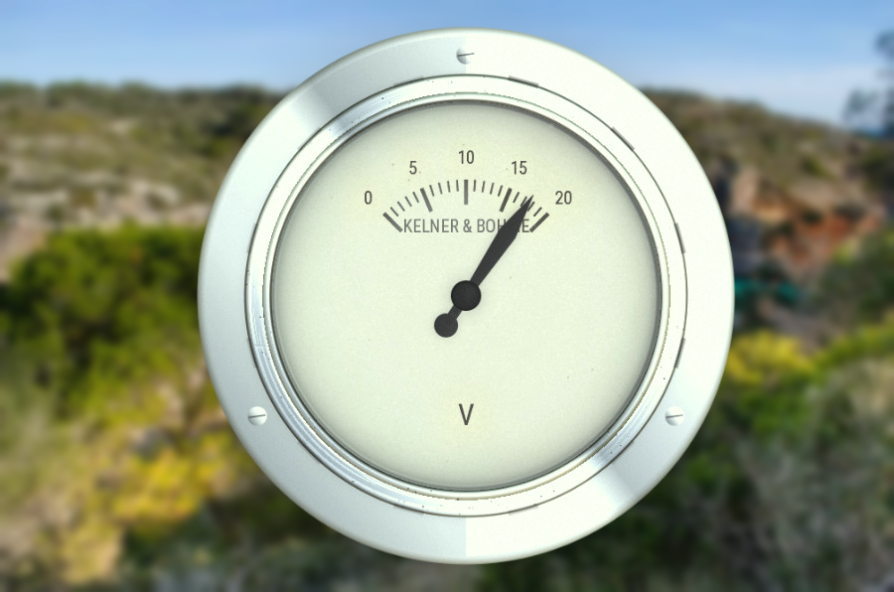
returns 17.5,V
